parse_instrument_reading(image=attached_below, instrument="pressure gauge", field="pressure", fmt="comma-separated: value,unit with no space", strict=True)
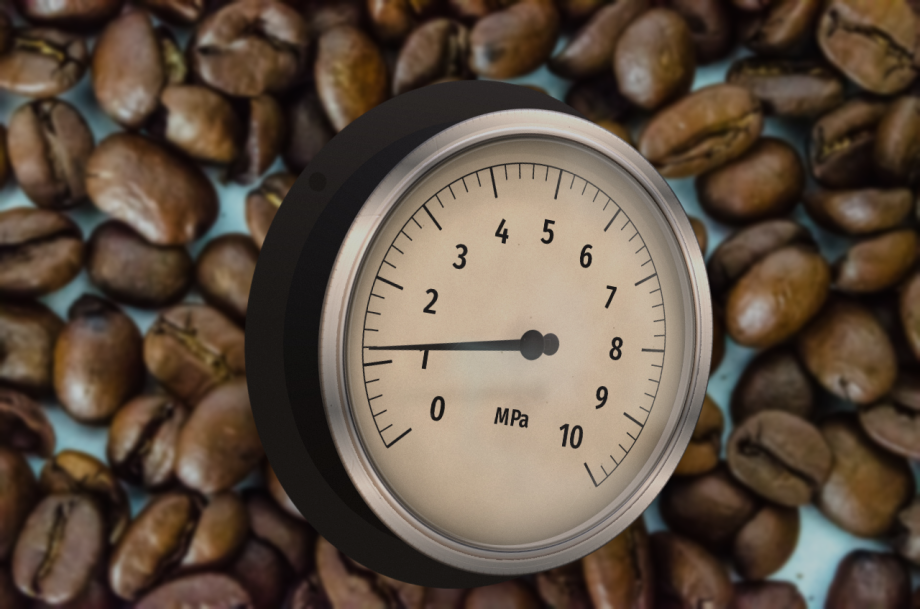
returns 1.2,MPa
